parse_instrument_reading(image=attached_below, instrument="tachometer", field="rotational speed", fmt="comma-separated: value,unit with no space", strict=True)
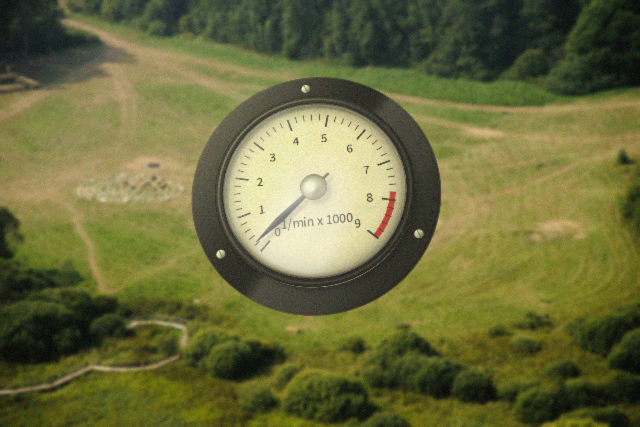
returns 200,rpm
